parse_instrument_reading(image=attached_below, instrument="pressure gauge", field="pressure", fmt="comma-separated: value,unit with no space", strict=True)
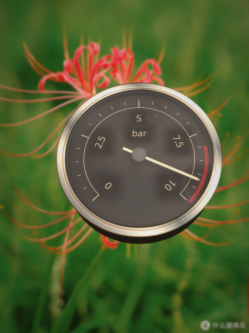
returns 9.25,bar
